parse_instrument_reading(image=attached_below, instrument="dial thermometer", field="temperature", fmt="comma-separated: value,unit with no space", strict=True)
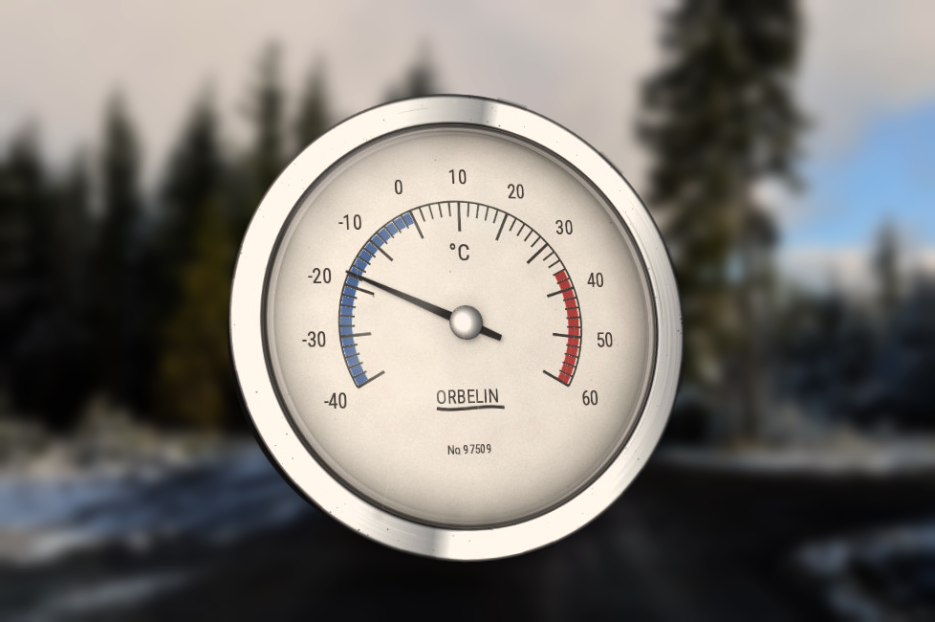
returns -18,°C
